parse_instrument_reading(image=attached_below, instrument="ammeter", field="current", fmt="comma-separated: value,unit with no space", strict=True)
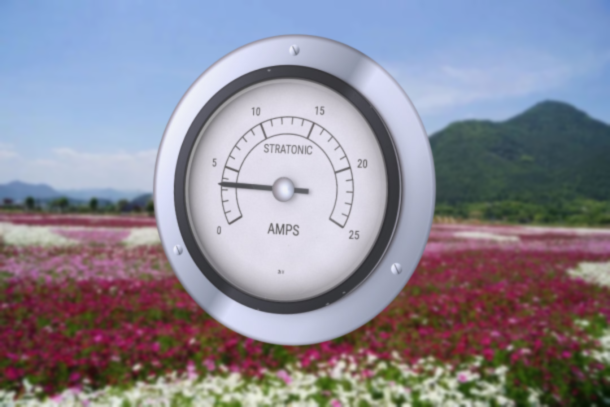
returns 3.5,A
